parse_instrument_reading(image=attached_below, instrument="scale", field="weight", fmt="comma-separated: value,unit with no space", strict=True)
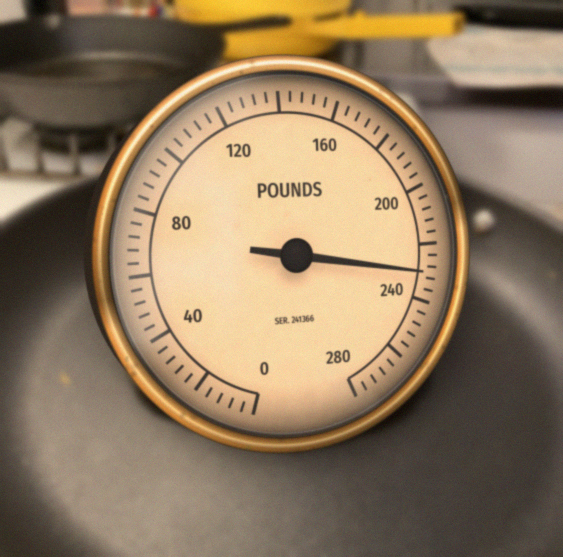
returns 230,lb
